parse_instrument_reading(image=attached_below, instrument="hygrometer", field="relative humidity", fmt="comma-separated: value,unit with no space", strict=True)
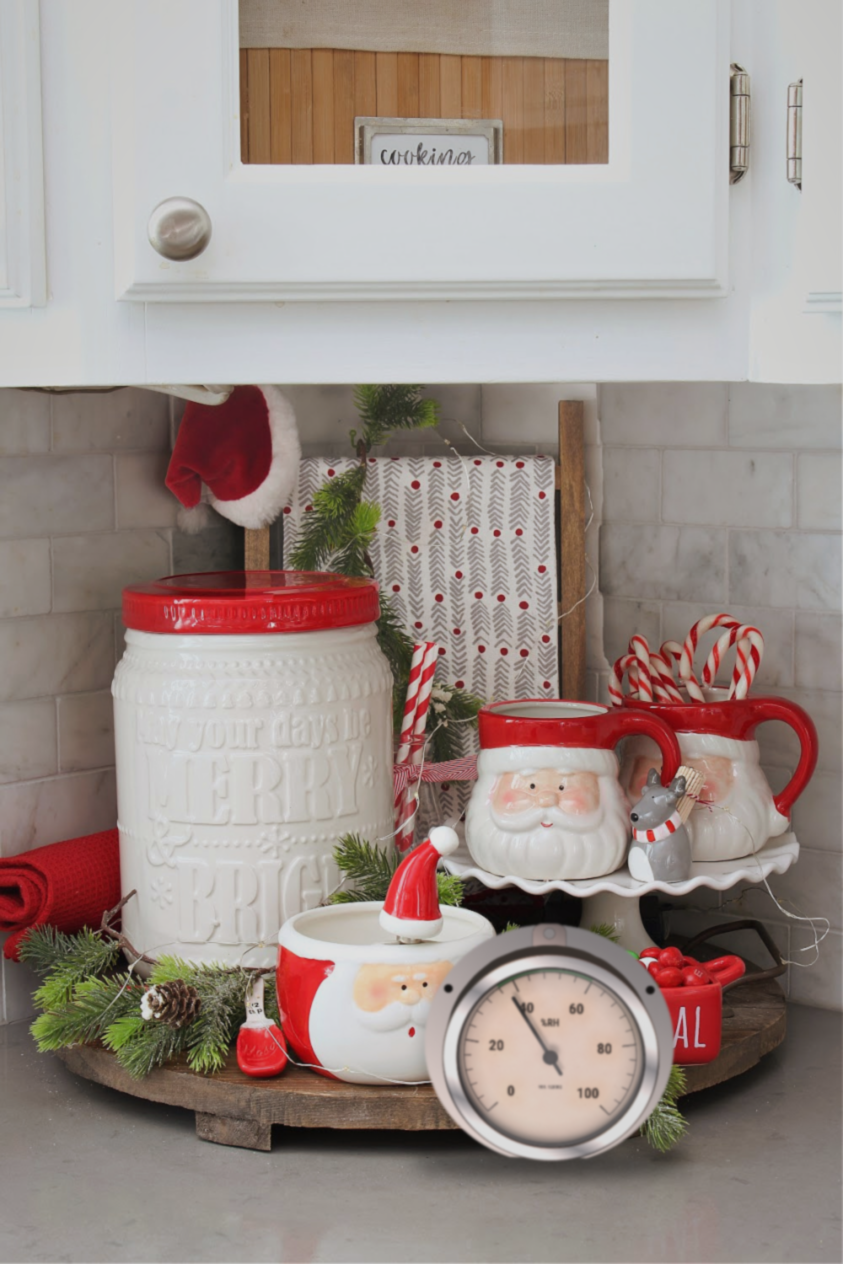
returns 38,%
